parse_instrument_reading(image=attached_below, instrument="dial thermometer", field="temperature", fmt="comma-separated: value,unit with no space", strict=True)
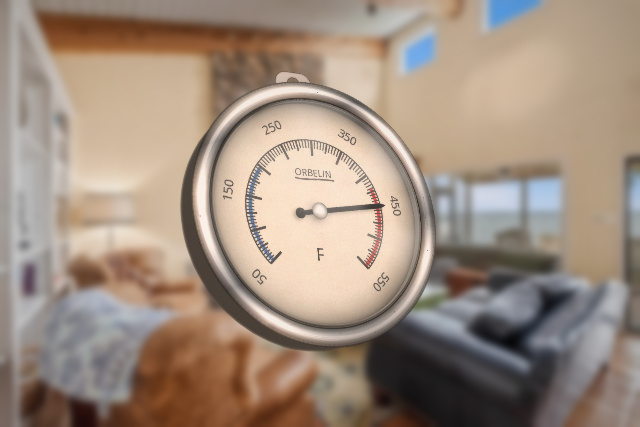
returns 450,°F
